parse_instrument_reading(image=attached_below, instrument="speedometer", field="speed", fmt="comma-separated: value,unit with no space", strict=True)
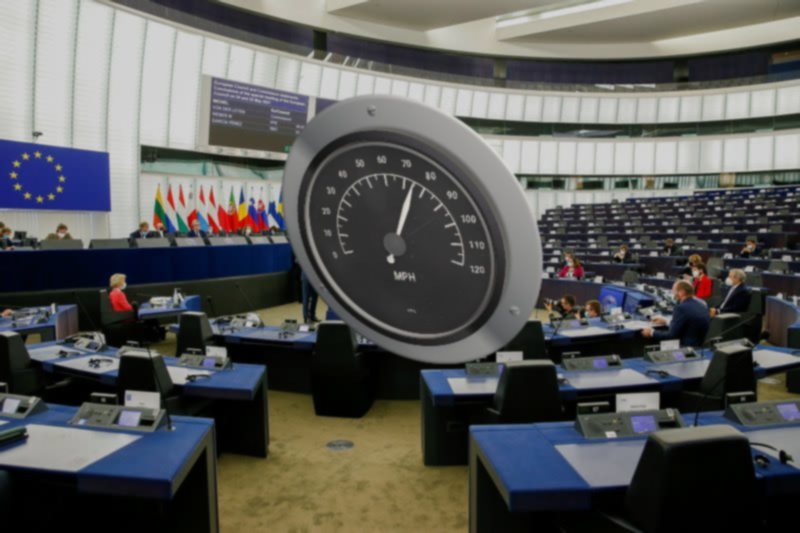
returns 75,mph
